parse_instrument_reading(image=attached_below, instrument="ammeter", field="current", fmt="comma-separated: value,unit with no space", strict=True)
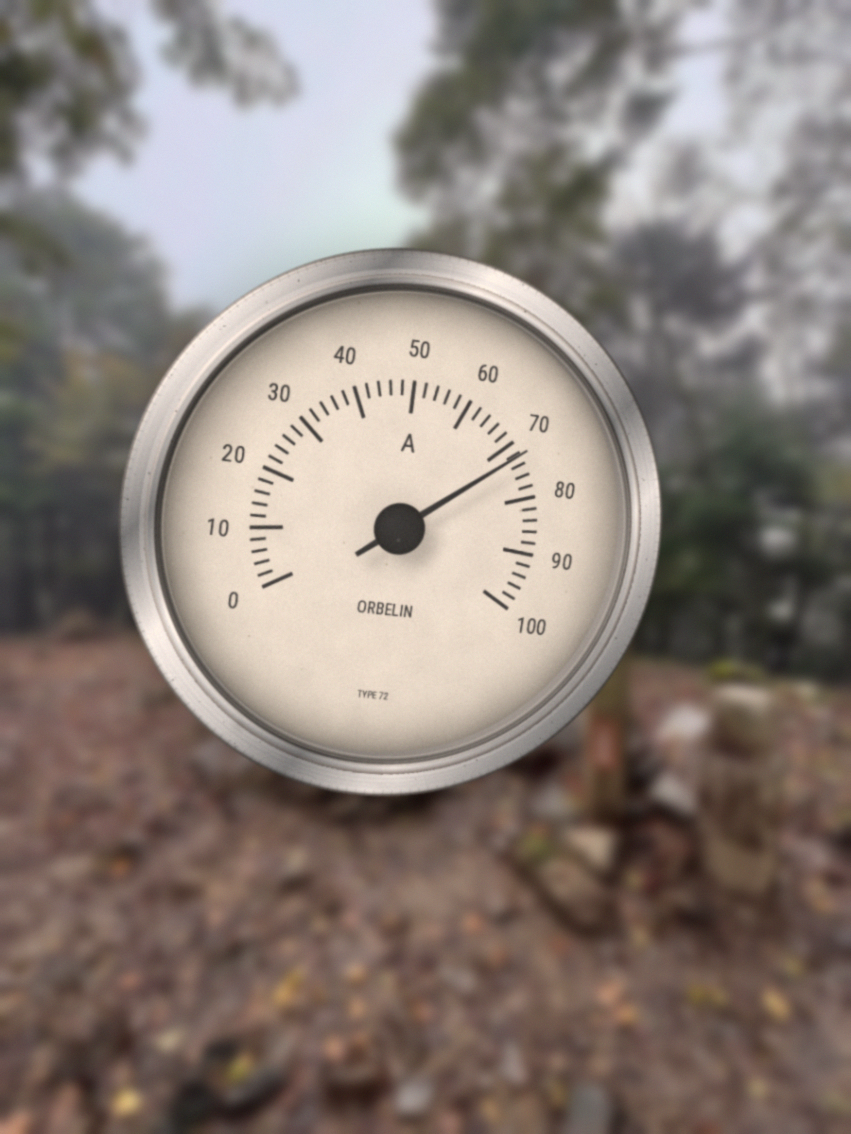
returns 72,A
